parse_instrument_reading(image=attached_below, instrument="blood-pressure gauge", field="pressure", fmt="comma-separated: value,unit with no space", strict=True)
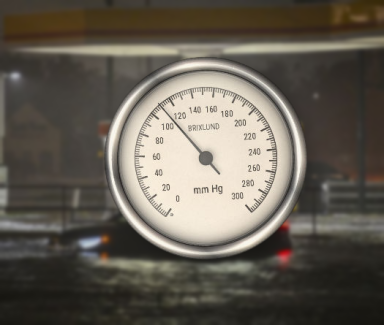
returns 110,mmHg
